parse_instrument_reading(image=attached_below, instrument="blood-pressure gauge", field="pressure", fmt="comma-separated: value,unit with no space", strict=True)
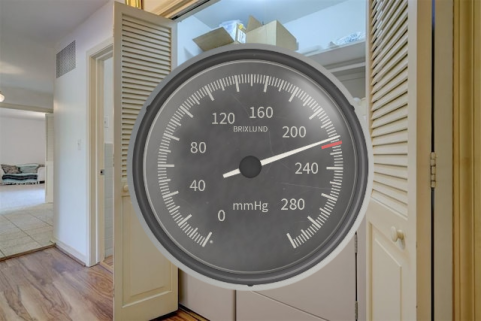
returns 220,mmHg
